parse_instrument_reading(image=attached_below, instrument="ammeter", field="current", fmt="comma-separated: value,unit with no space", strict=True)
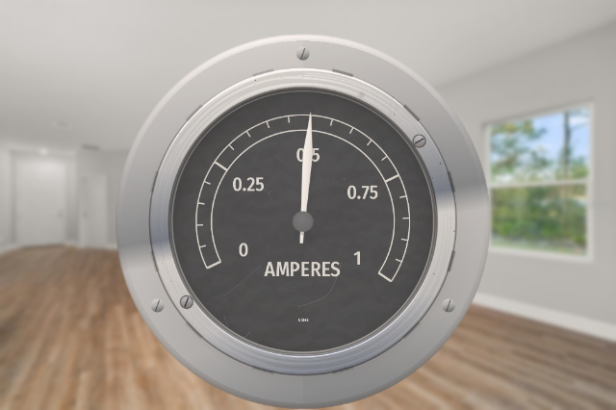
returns 0.5,A
